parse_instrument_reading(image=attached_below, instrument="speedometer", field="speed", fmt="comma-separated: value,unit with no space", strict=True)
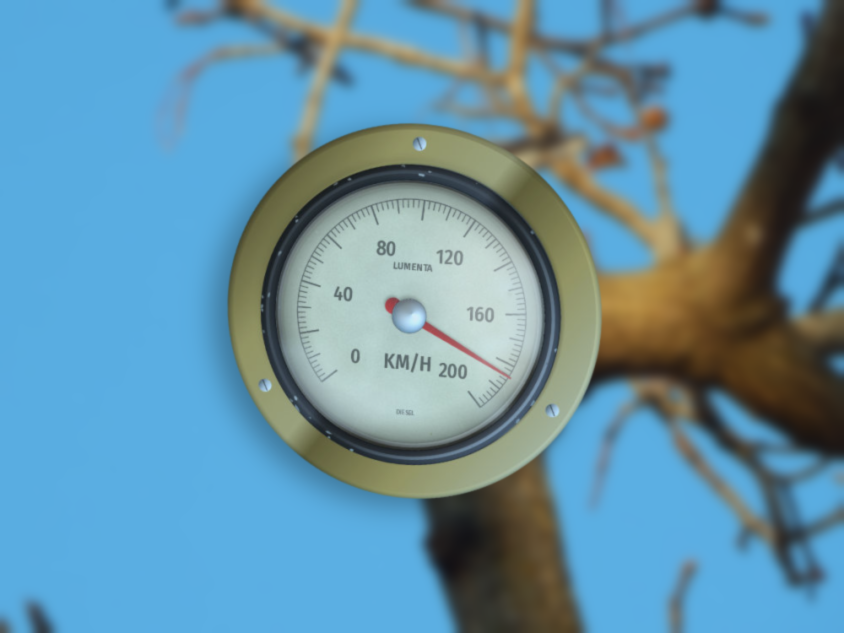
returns 184,km/h
